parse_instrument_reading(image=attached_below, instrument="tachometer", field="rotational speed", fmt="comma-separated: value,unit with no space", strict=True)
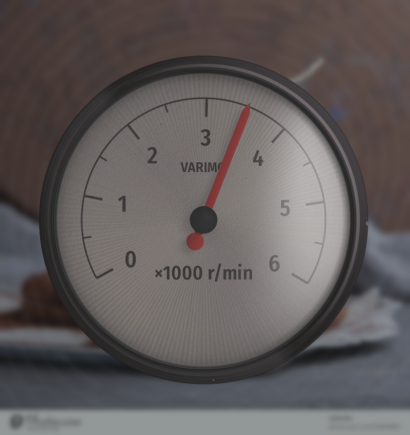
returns 3500,rpm
